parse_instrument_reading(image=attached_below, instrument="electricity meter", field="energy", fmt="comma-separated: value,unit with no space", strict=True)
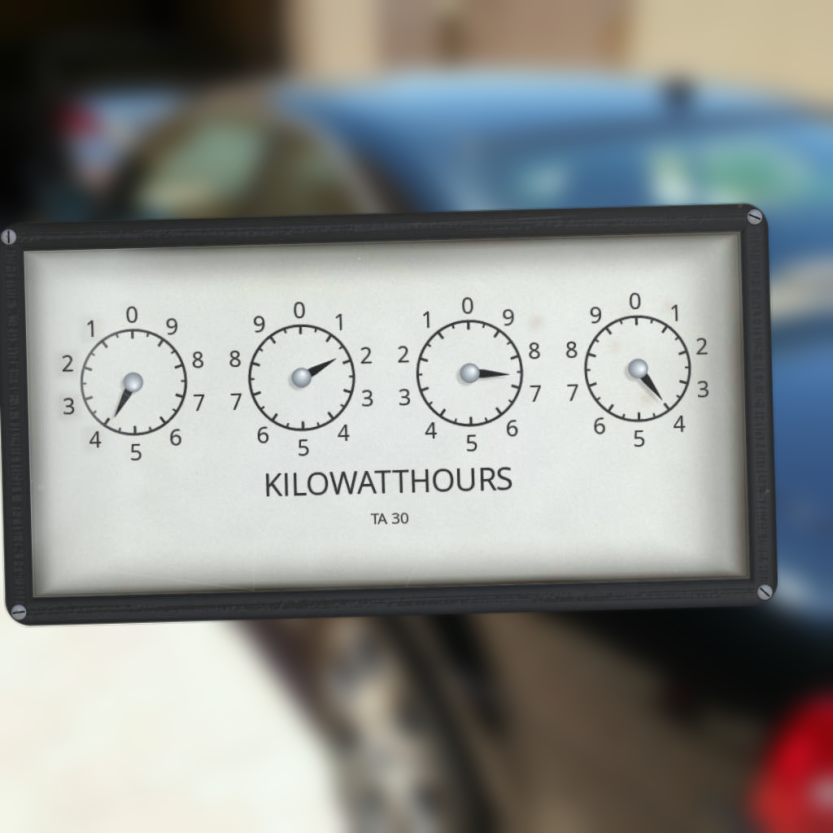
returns 4174,kWh
